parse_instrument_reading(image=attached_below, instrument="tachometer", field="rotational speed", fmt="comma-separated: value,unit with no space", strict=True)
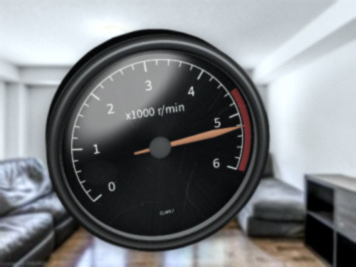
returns 5200,rpm
